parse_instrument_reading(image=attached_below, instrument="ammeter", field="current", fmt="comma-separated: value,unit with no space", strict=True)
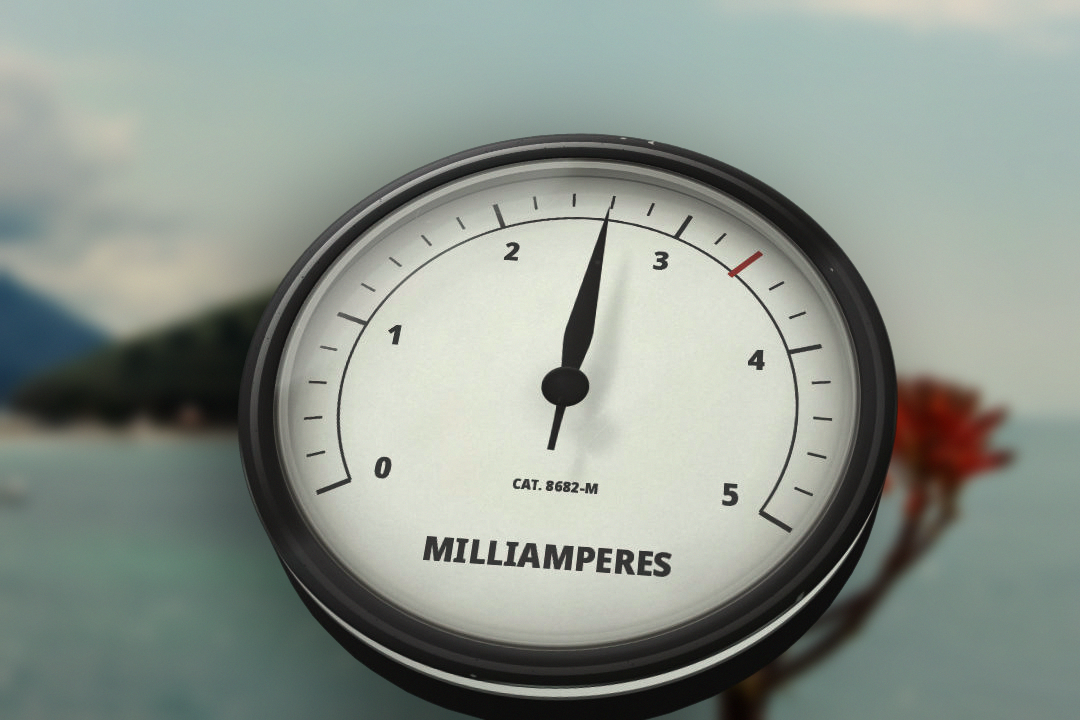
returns 2.6,mA
